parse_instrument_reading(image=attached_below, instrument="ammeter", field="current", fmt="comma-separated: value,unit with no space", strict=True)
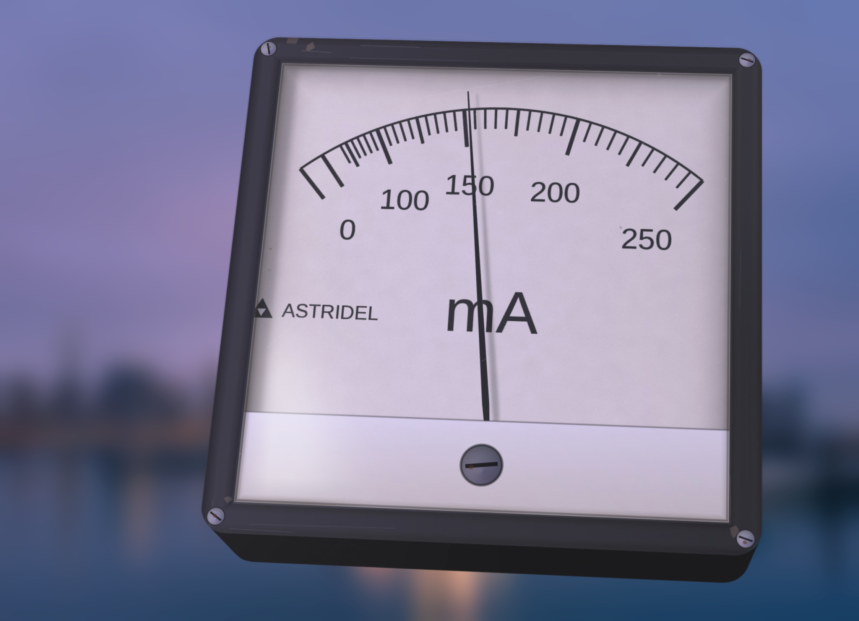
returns 152.5,mA
